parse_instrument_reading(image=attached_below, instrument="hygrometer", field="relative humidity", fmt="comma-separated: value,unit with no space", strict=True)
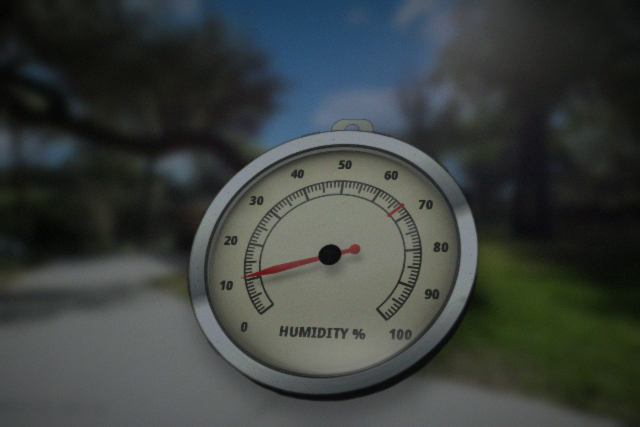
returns 10,%
